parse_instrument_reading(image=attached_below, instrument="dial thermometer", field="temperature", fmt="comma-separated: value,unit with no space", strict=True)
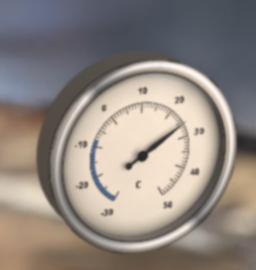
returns 25,°C
